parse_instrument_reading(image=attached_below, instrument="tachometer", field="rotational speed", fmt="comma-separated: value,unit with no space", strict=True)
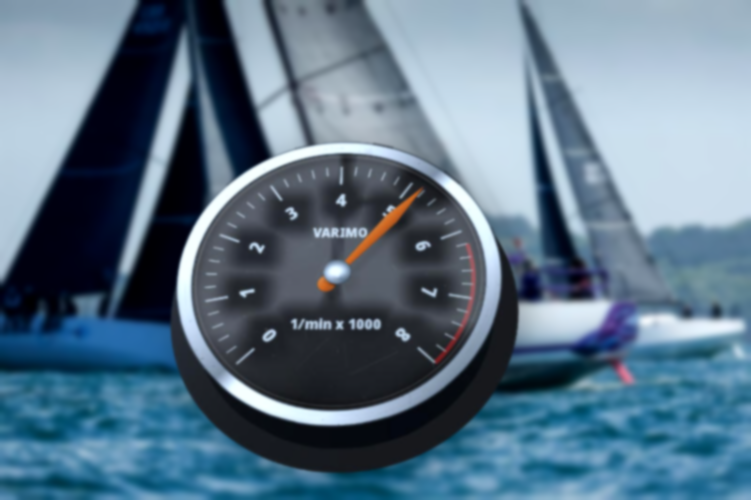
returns 5200,rpm
